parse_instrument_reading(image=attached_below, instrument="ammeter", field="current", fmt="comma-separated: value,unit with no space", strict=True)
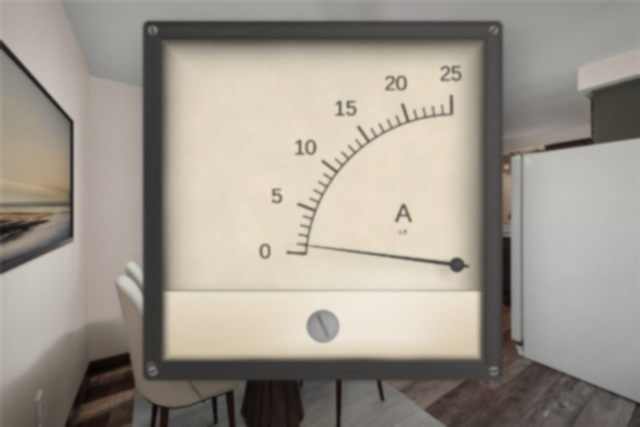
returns 1,A
